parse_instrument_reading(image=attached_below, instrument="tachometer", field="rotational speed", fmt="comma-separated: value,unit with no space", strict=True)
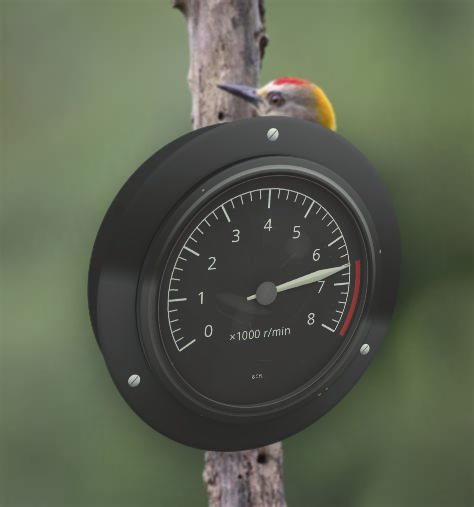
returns 6600,rpm
